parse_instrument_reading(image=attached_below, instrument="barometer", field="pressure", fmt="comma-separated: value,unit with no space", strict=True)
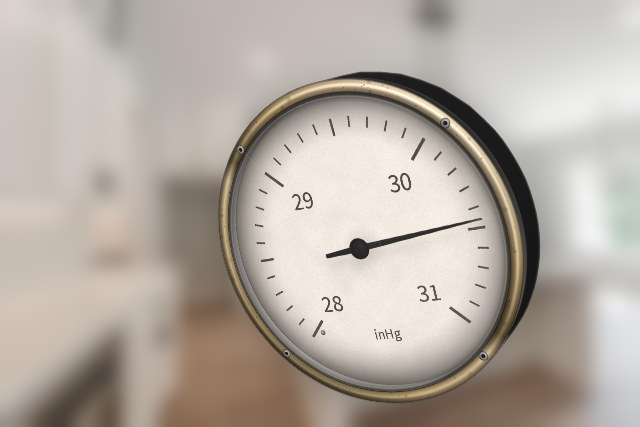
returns 30.45,inHg
